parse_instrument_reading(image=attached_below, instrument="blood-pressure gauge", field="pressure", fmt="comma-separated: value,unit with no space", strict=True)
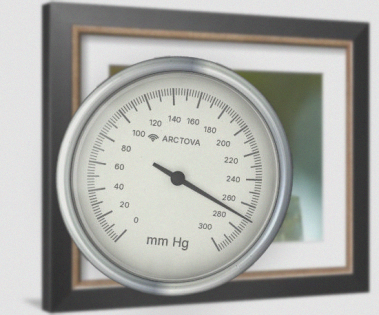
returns 270,mmHg
